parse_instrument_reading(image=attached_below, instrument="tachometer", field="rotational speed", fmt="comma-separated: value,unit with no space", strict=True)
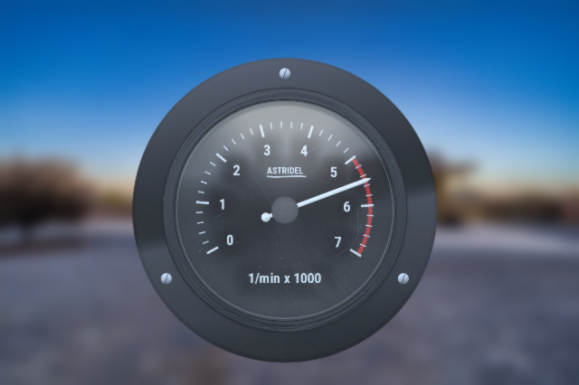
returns 5500,rpm
